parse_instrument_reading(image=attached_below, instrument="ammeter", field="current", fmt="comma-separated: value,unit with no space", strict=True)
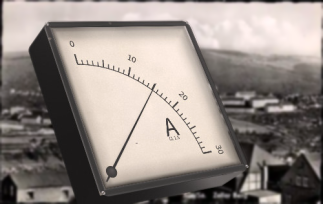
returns 15,A
